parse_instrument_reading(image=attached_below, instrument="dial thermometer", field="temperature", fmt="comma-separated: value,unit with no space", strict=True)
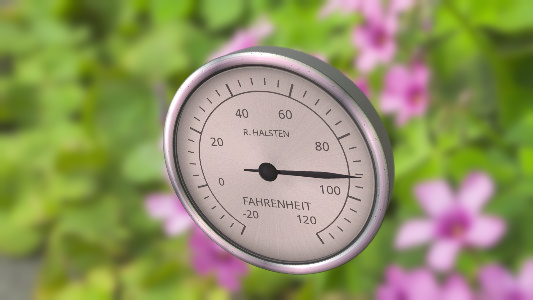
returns 92,°F
